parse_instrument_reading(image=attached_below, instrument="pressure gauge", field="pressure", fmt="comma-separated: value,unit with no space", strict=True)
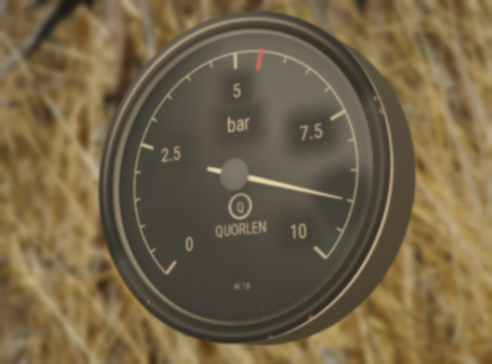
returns 9,bar
